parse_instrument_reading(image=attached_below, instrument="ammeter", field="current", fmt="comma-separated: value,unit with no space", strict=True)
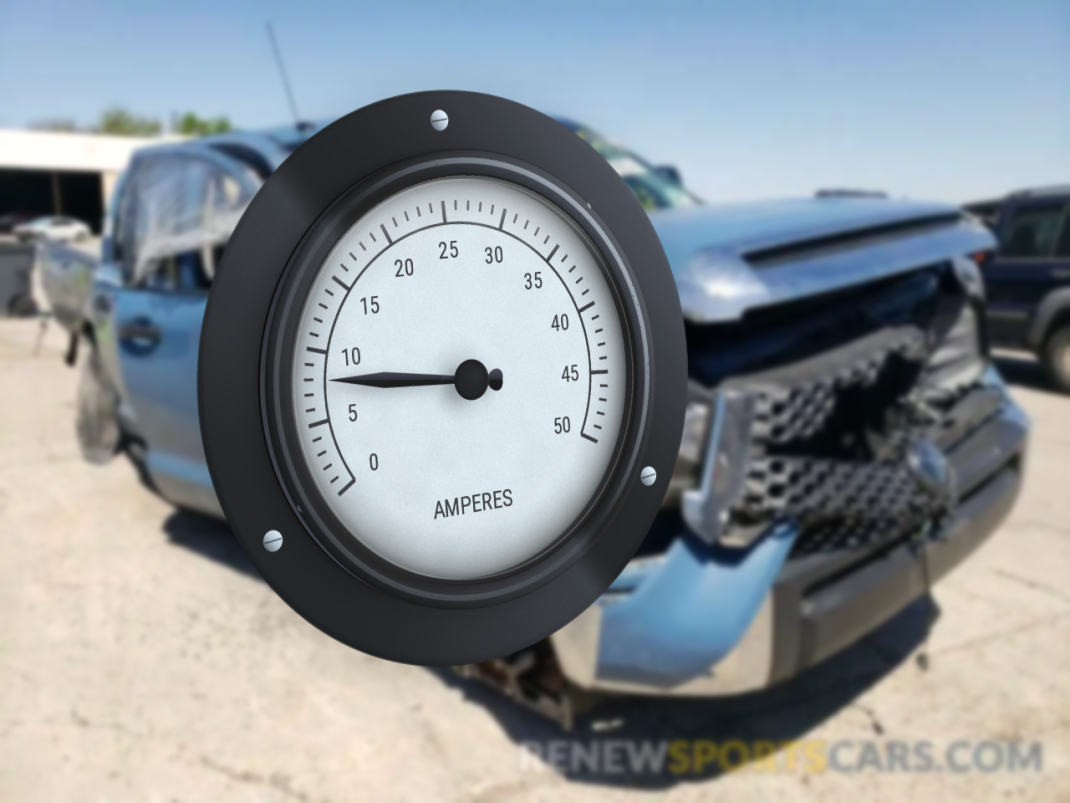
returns 8,A
